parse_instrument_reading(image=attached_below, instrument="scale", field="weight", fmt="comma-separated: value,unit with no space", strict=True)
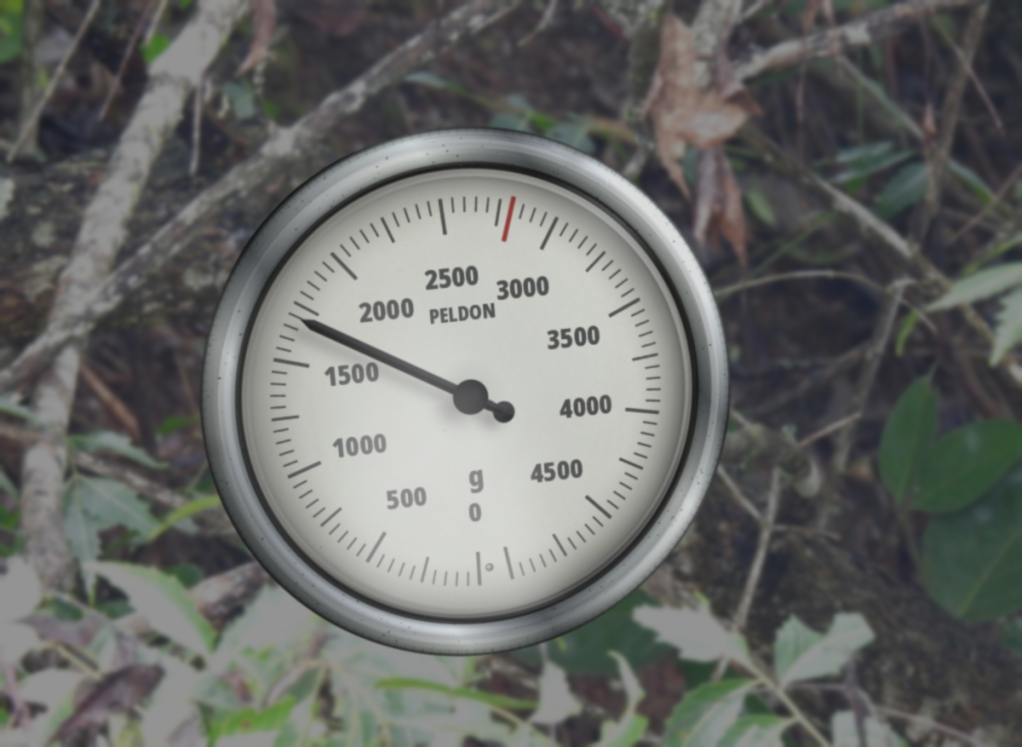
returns 1700,g
